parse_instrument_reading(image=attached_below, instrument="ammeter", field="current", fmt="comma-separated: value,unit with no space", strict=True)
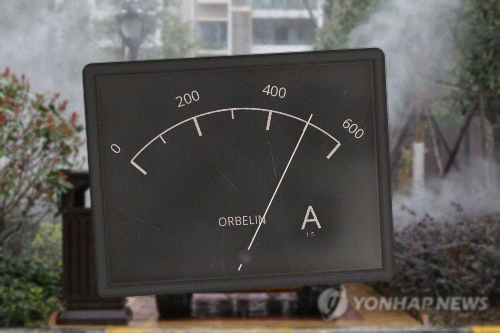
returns 500,A
